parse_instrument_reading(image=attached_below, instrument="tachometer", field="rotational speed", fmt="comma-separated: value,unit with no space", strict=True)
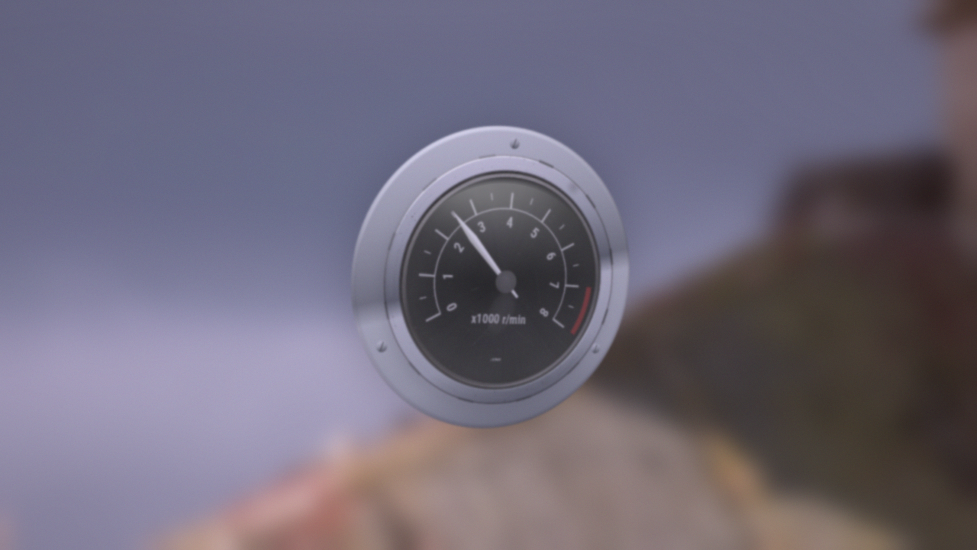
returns 2500,rpm
